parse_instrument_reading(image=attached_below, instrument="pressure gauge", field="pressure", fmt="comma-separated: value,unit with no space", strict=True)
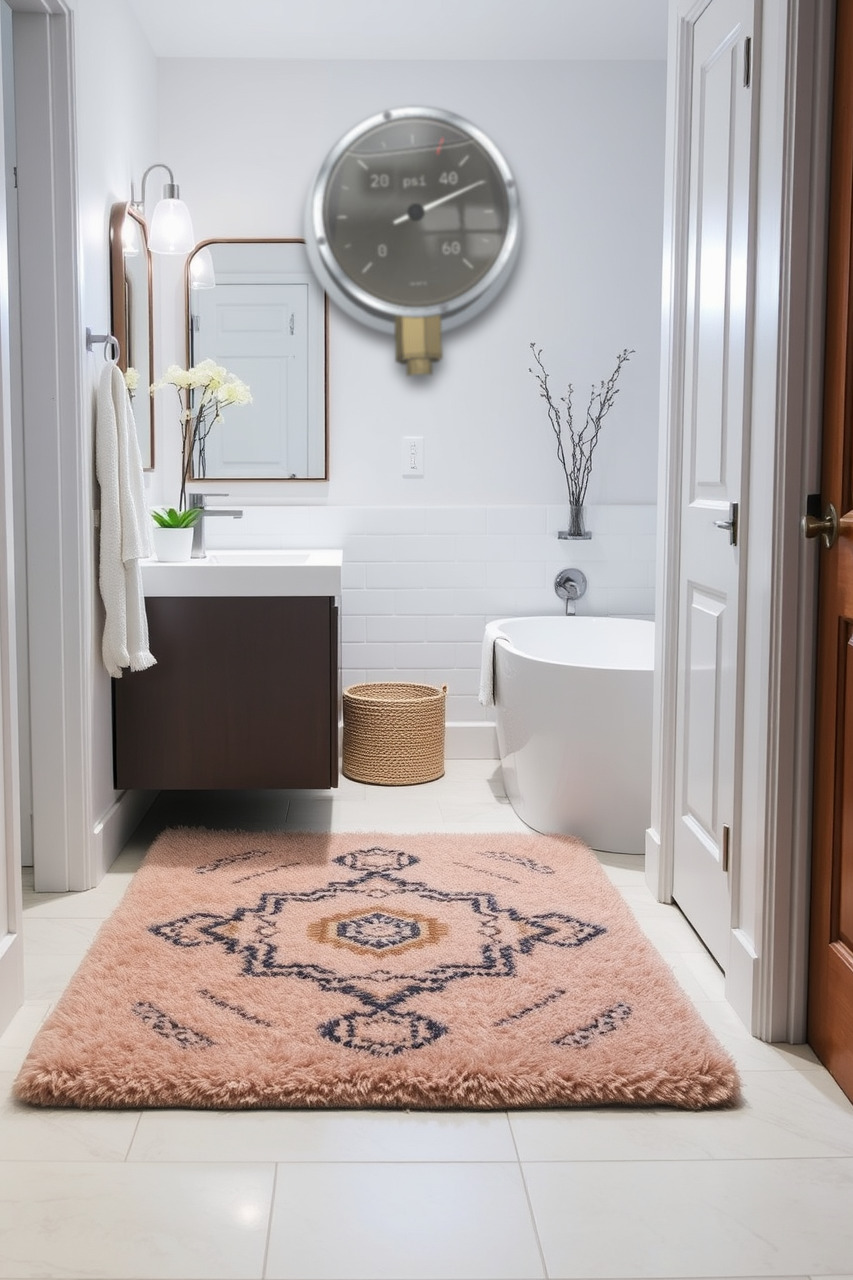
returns 45,psi
